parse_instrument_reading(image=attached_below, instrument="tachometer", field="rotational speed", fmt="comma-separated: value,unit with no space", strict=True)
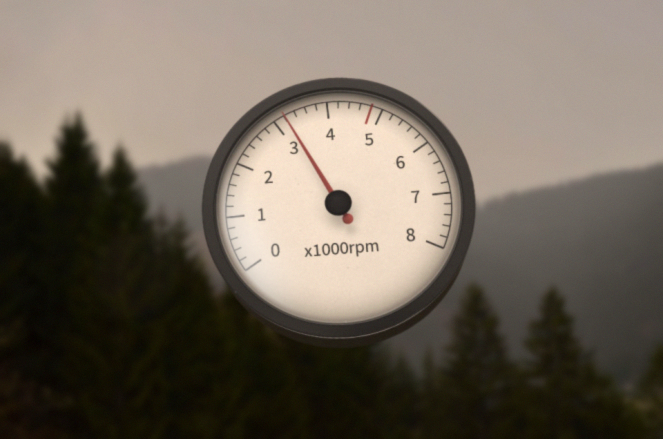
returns 3200,rpm
